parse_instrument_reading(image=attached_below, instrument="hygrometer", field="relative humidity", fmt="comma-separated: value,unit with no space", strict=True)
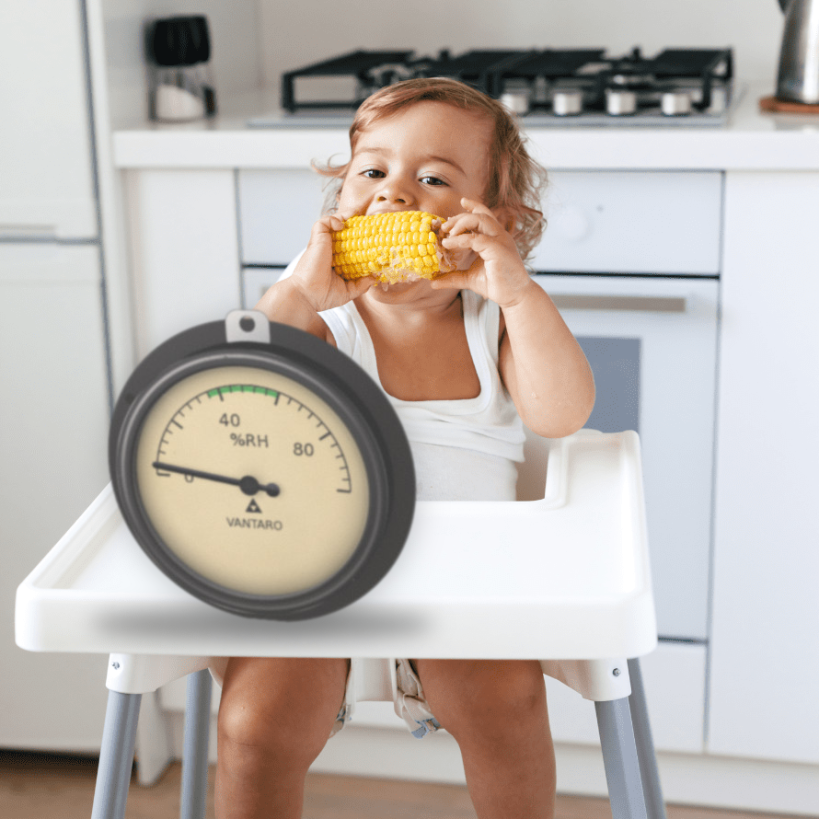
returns 4,%
